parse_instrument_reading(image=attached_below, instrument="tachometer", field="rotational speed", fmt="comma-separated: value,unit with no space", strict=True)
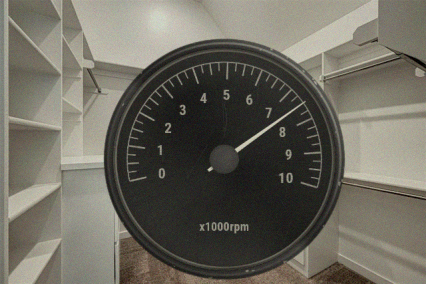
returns 7500,rpm
